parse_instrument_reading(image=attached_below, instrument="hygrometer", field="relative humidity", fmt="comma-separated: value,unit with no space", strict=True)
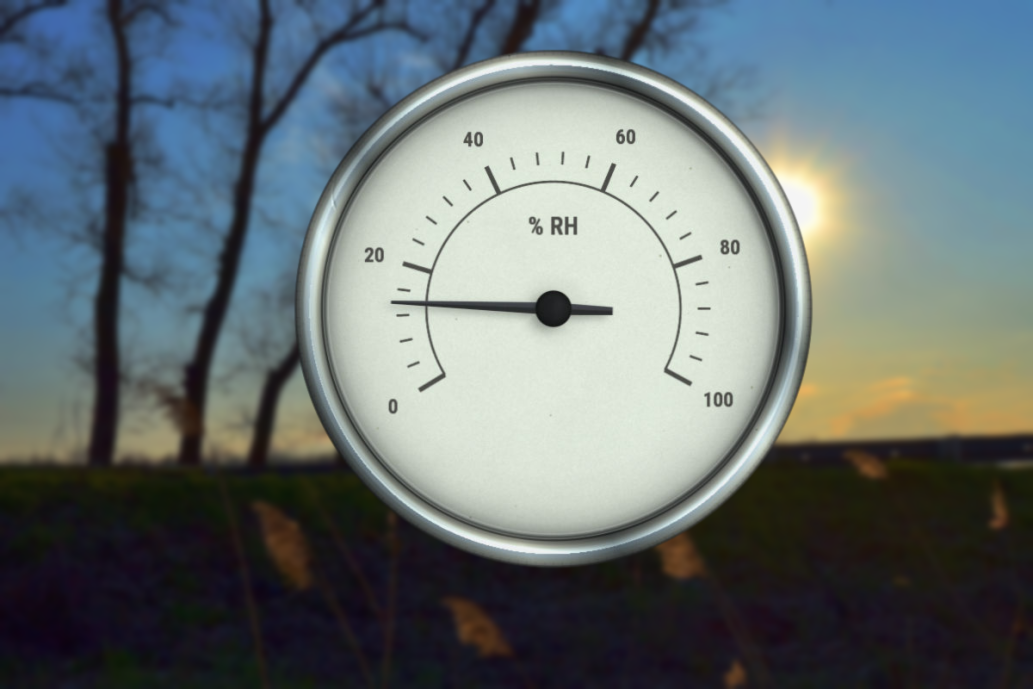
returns 14,%
